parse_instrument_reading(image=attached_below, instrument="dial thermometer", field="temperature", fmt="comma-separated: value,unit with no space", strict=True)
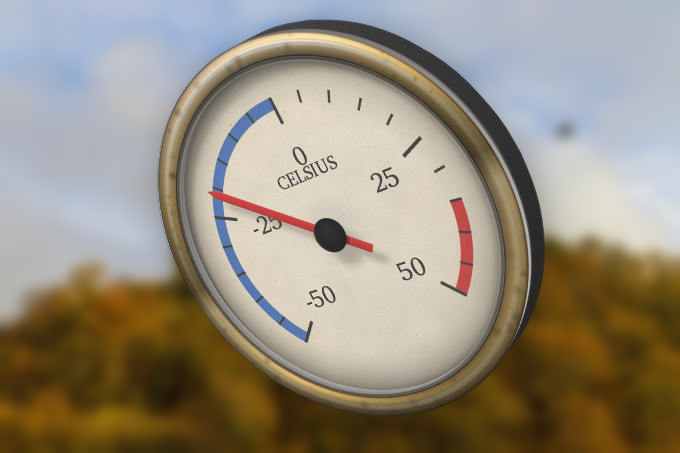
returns -20,°C
